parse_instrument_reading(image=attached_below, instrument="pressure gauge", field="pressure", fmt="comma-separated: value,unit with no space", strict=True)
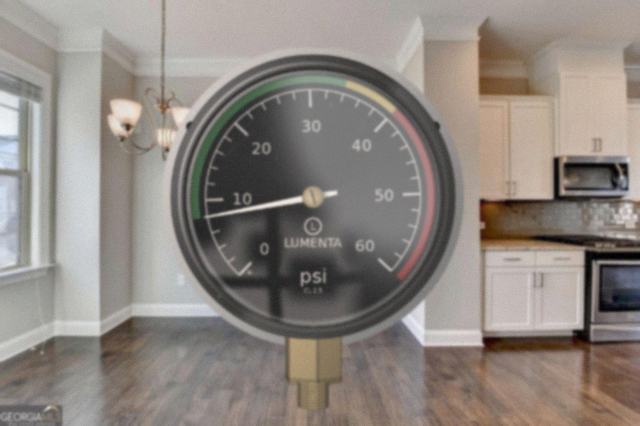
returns 8,psi
